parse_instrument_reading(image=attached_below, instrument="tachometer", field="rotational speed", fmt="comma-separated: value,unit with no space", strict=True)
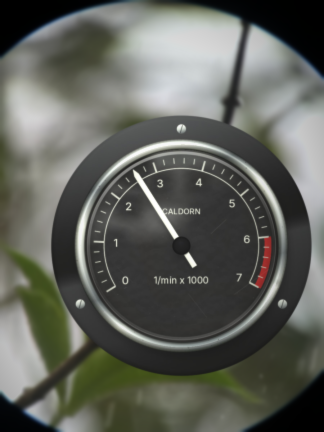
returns 2600,rpm
